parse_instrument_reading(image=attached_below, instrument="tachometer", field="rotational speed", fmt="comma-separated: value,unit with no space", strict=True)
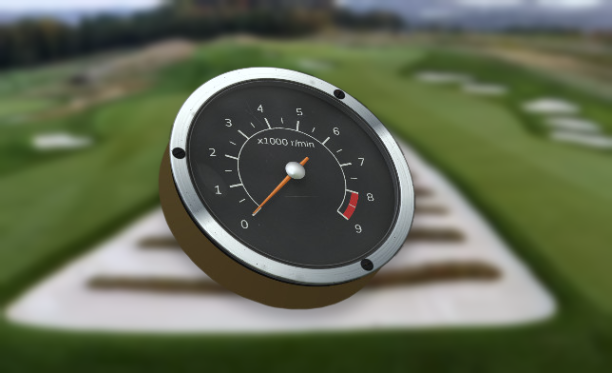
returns 0,rpm
